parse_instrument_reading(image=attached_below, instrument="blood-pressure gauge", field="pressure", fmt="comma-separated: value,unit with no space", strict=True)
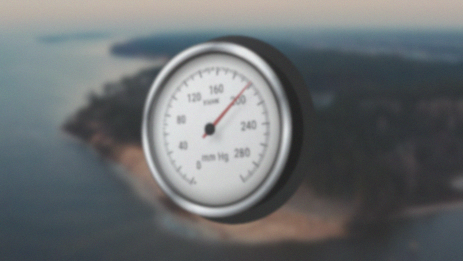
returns 200,mmHg
